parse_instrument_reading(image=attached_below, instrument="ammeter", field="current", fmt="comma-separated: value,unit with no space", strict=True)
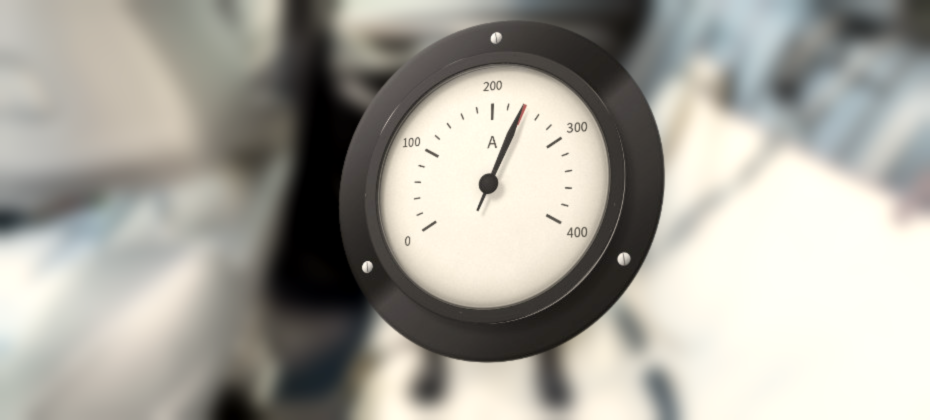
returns 240,A
